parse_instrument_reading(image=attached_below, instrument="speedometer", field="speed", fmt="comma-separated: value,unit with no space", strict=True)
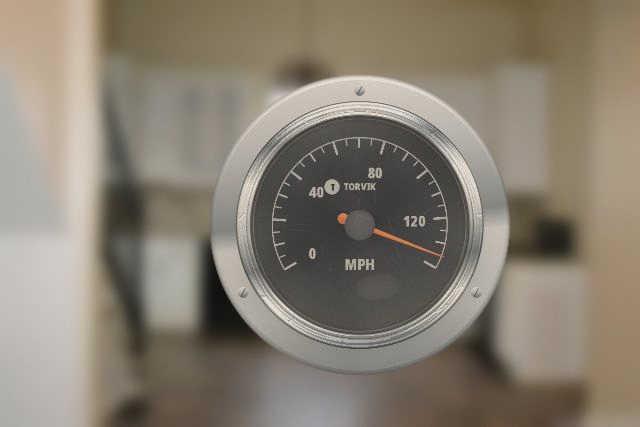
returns 135,mph
